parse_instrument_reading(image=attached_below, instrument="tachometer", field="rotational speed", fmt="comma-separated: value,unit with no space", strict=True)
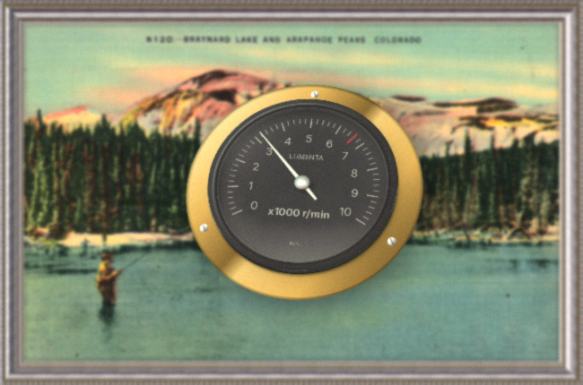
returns 3200,rpm
